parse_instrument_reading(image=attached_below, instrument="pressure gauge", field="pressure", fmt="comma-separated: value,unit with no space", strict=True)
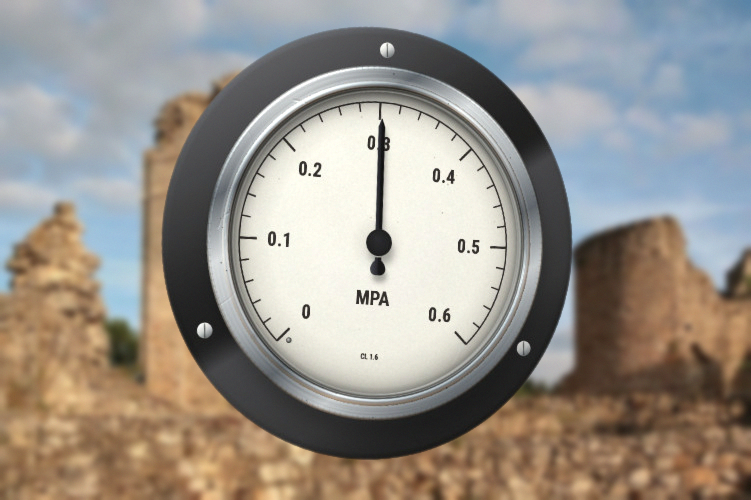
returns 0.3,MPa
